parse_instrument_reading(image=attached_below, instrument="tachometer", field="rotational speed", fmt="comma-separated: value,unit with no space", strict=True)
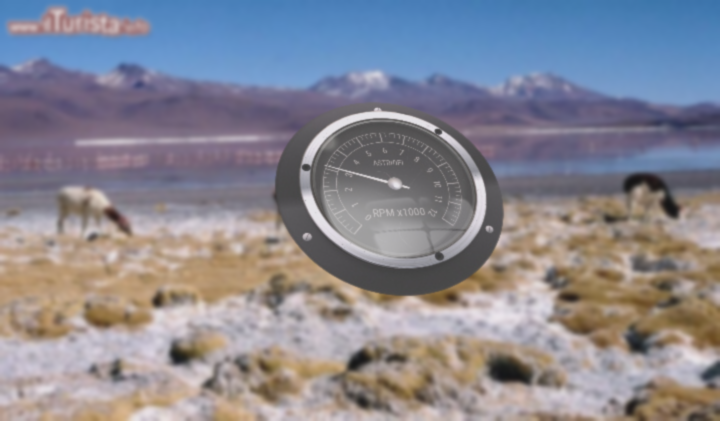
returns 3000,rpm
